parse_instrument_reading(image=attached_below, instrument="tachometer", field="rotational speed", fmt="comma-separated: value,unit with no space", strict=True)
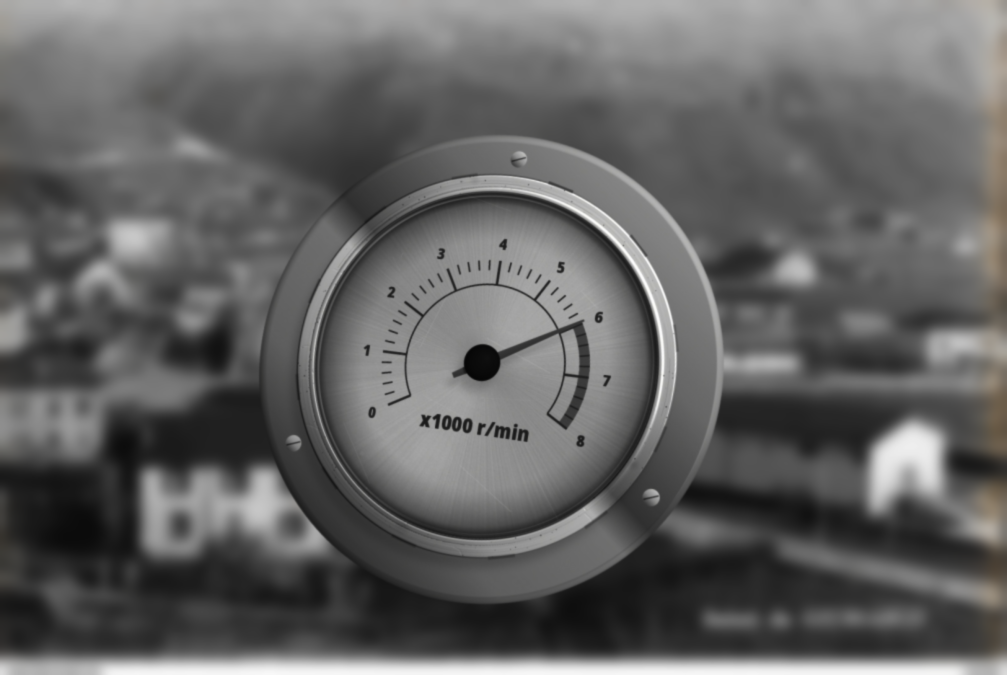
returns 6000,rpm
